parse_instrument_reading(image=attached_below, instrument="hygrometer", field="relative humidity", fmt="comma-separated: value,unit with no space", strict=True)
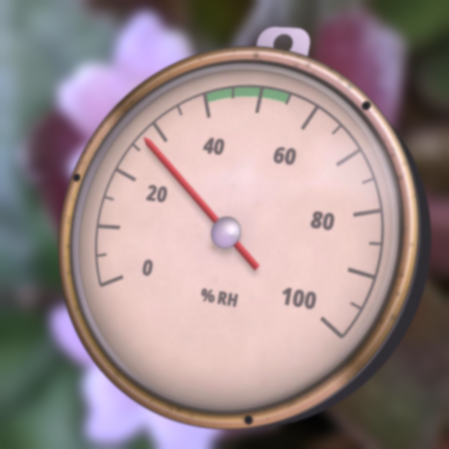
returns 27.5,%
